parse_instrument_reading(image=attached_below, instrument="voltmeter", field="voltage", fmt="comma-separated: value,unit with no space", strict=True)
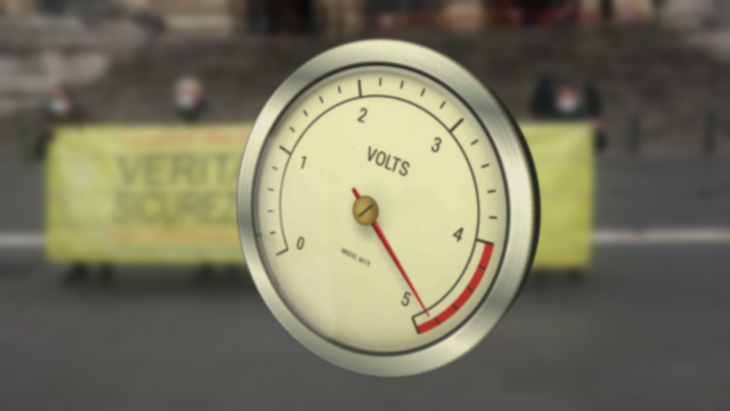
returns 4.8,V
